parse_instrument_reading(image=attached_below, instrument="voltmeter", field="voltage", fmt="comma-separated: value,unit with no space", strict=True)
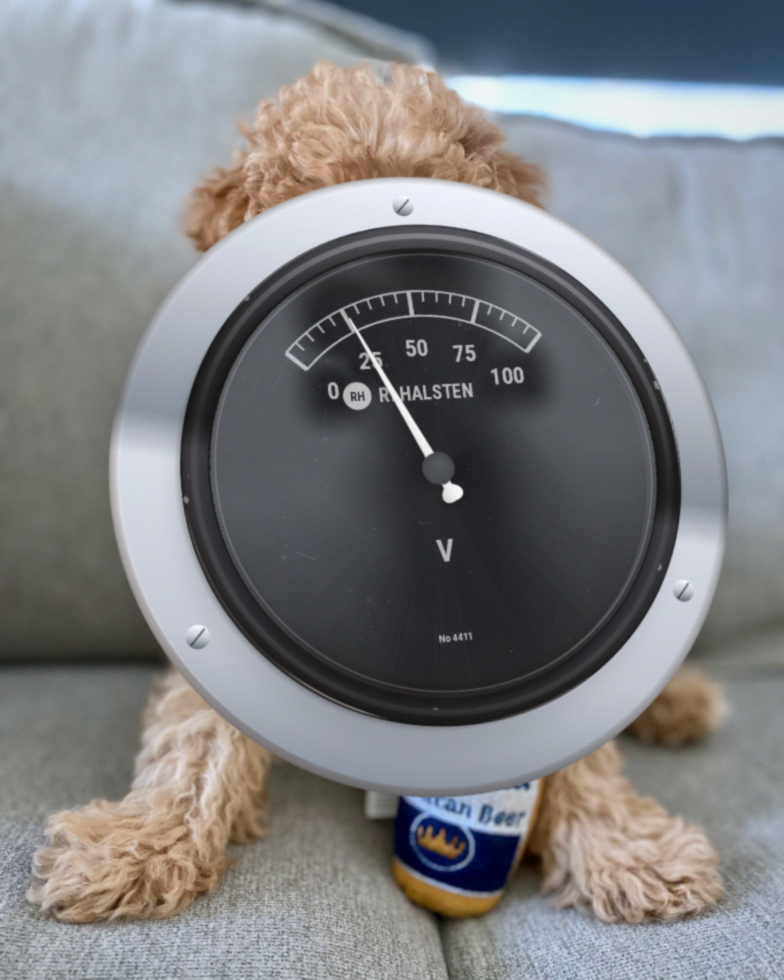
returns 25,V
